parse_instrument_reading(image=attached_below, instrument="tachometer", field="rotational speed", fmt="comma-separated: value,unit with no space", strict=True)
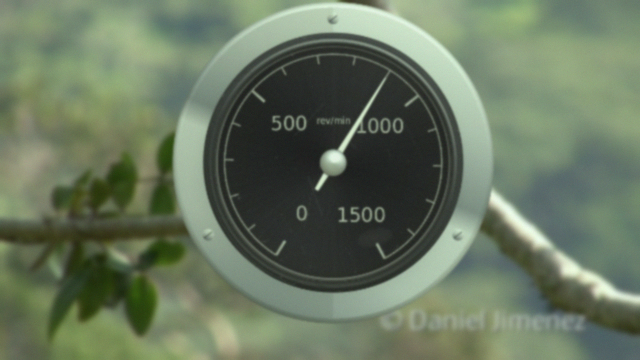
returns 900,rpm
